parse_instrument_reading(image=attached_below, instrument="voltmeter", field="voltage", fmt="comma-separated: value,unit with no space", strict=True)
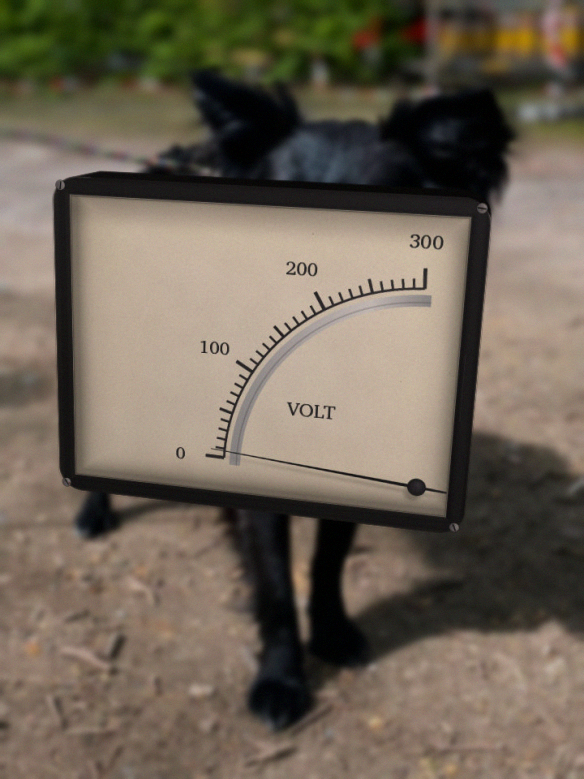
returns 10,V
